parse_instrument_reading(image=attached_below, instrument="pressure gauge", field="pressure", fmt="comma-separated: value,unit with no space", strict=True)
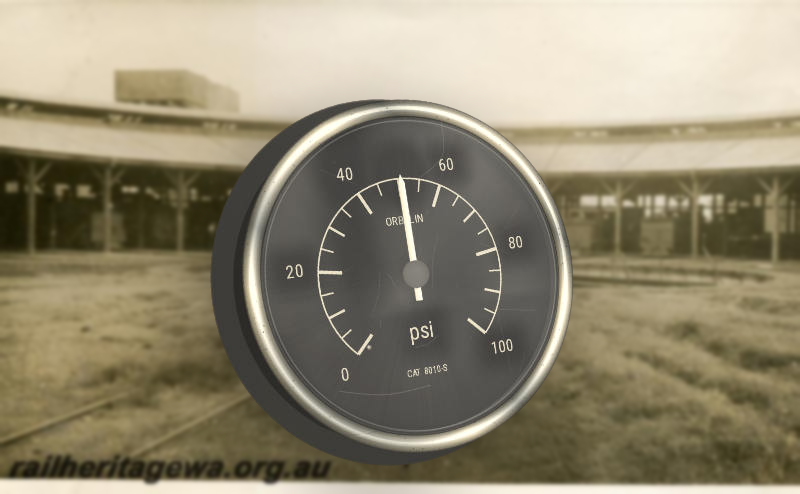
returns 50,psi
